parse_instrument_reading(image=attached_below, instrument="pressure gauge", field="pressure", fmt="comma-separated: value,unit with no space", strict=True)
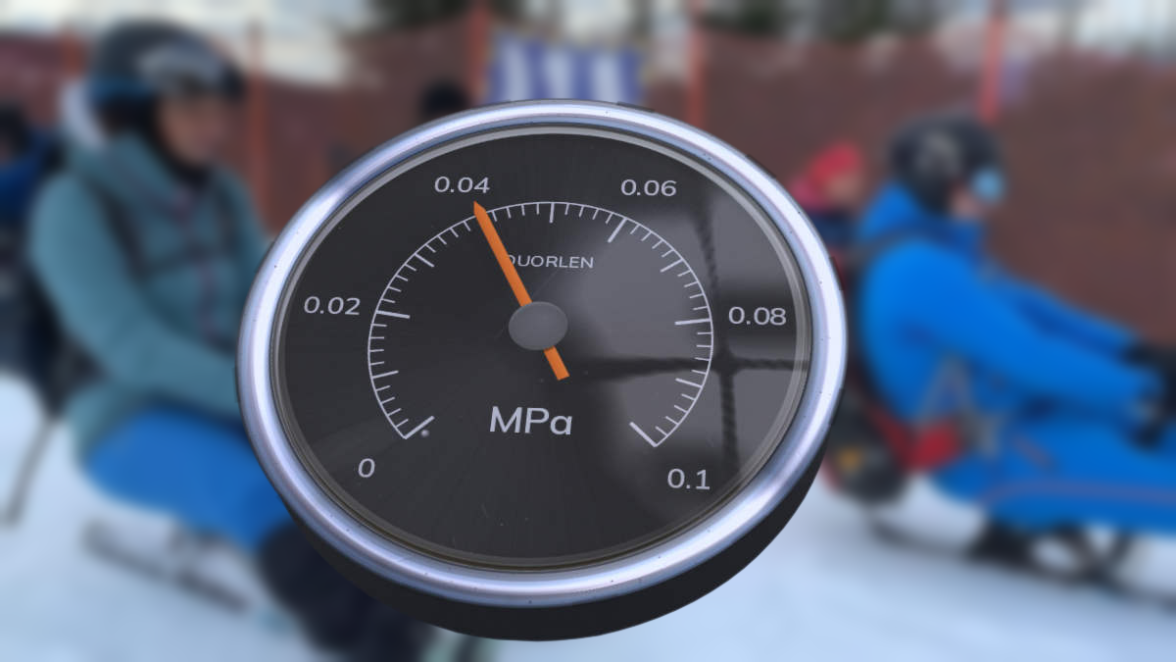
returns 0.04,MPa
